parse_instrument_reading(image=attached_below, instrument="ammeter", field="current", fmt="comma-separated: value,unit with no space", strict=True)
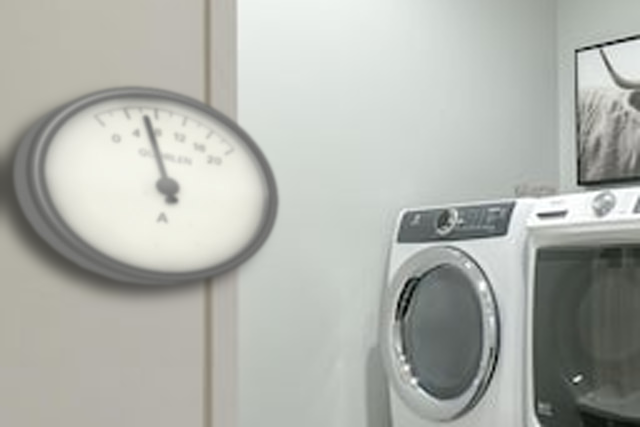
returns 6,A
